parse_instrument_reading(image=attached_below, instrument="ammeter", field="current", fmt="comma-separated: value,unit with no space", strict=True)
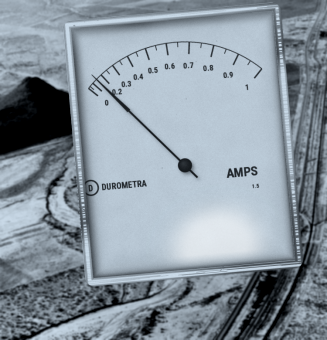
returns 0.15,A
